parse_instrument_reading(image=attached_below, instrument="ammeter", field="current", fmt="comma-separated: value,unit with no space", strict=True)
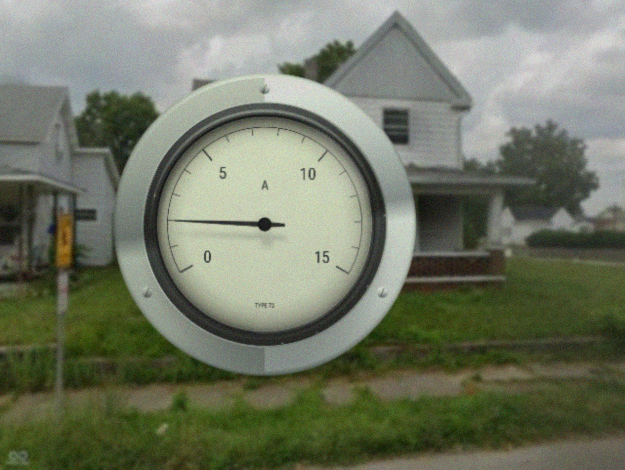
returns 2,A
